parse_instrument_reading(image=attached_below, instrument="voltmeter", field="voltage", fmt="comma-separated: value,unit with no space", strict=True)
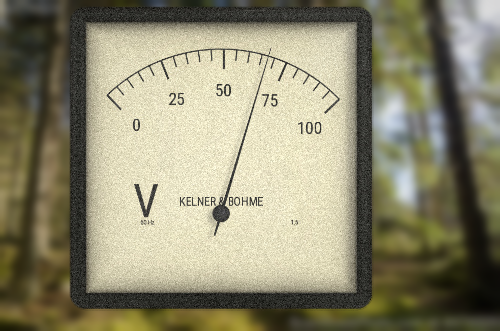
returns 67.5,V
